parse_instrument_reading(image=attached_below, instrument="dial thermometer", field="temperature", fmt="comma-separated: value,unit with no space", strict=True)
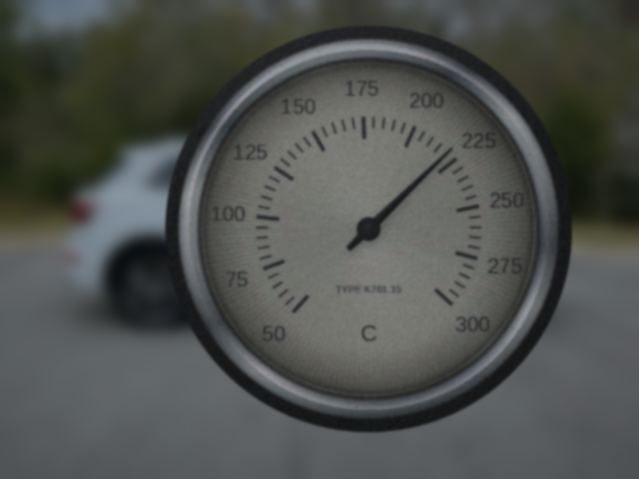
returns 220,°C
